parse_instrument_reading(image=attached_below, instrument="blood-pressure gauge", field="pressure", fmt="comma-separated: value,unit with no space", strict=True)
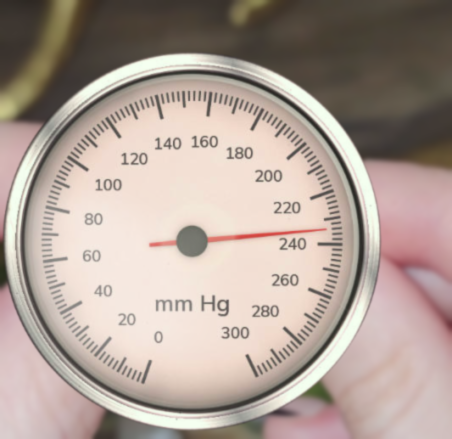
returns 234,mmHg
